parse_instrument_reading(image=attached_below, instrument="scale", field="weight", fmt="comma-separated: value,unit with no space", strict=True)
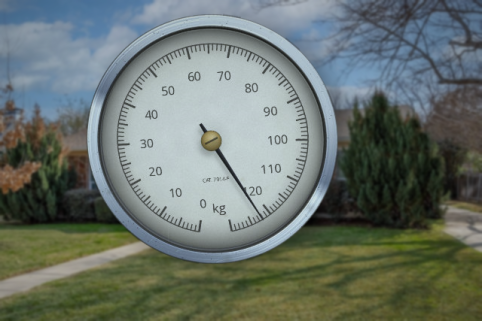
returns 122,kg
